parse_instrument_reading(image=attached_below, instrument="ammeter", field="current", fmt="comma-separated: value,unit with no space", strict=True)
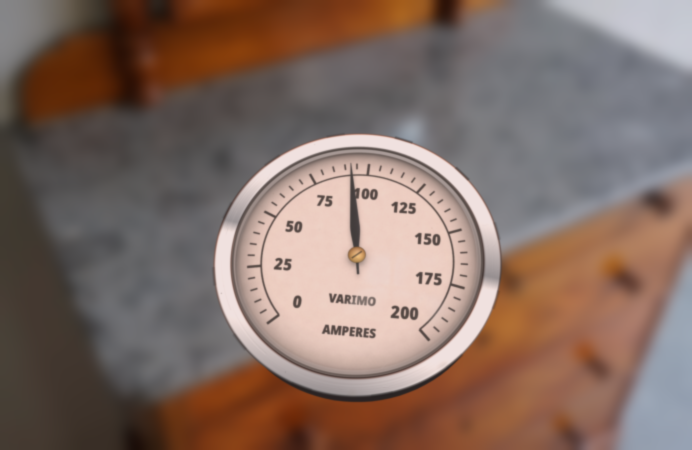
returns 92.5,A
